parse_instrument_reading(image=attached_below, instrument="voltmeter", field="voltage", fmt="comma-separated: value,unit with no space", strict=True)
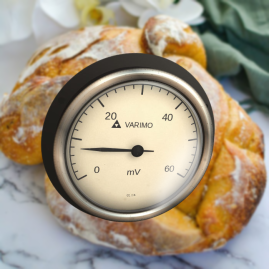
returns 8,mV
